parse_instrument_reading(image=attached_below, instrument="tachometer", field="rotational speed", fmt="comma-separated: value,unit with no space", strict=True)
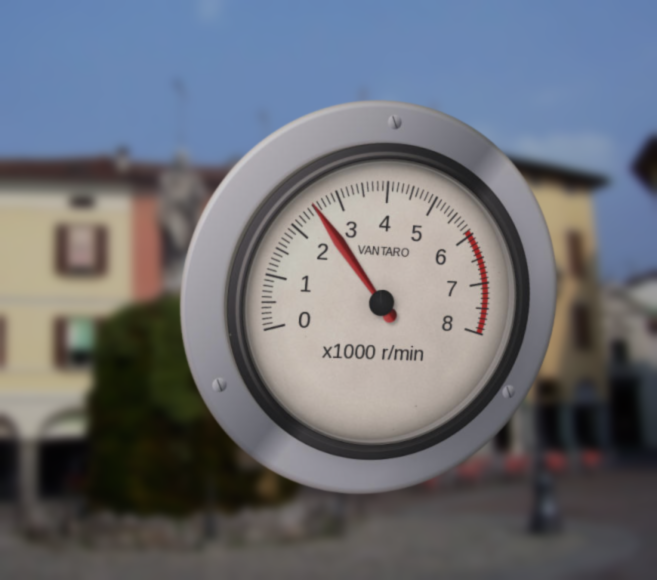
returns 2500,rpm
